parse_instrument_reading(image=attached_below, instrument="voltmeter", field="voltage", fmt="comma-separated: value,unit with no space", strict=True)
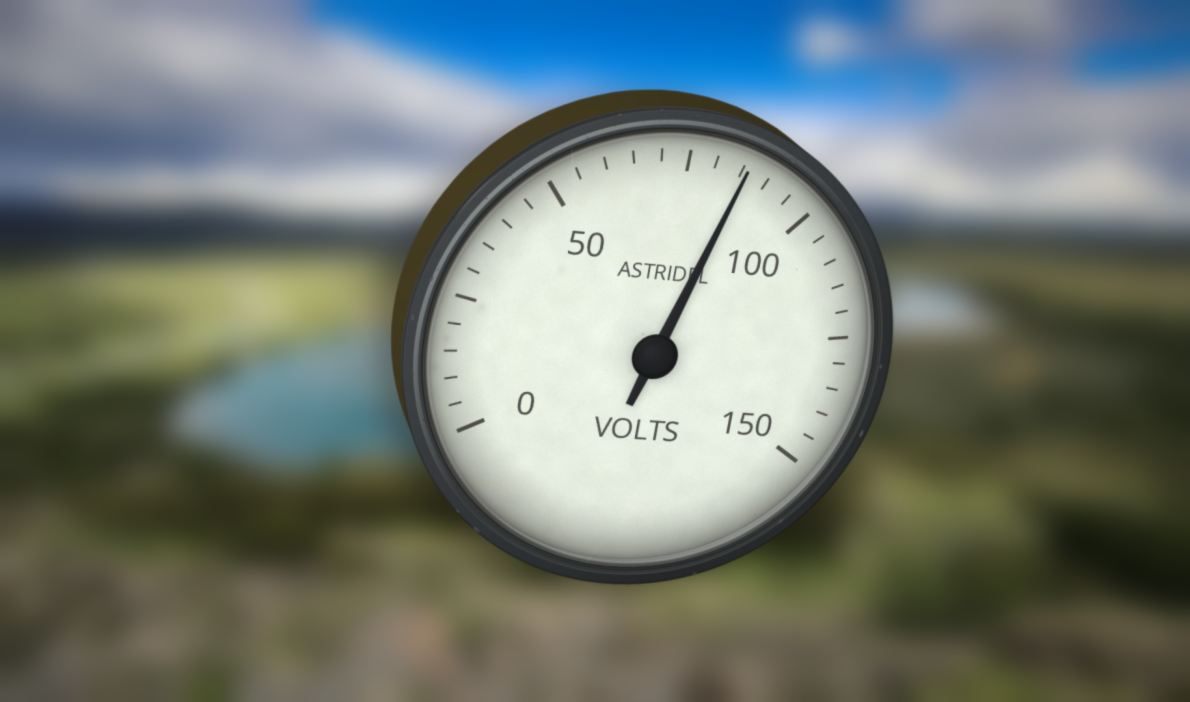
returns 85,V
